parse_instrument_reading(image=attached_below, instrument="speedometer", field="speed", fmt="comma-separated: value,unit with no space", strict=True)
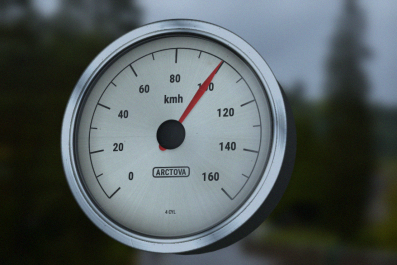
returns 100,km/h
